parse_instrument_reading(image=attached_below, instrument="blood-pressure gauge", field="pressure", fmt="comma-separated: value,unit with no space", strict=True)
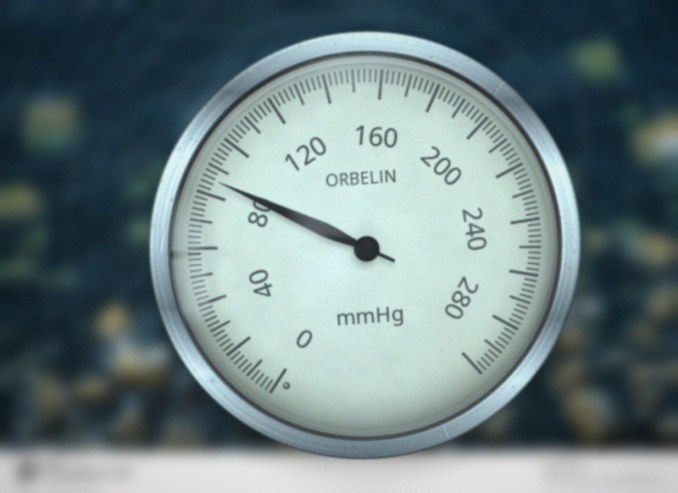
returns 86,mmHg
